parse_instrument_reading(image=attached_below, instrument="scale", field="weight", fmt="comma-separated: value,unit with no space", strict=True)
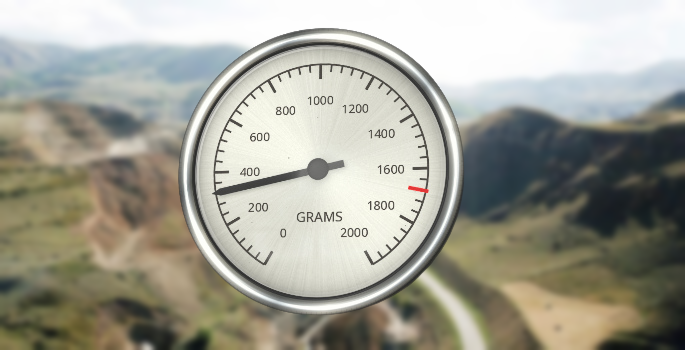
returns 320,g
